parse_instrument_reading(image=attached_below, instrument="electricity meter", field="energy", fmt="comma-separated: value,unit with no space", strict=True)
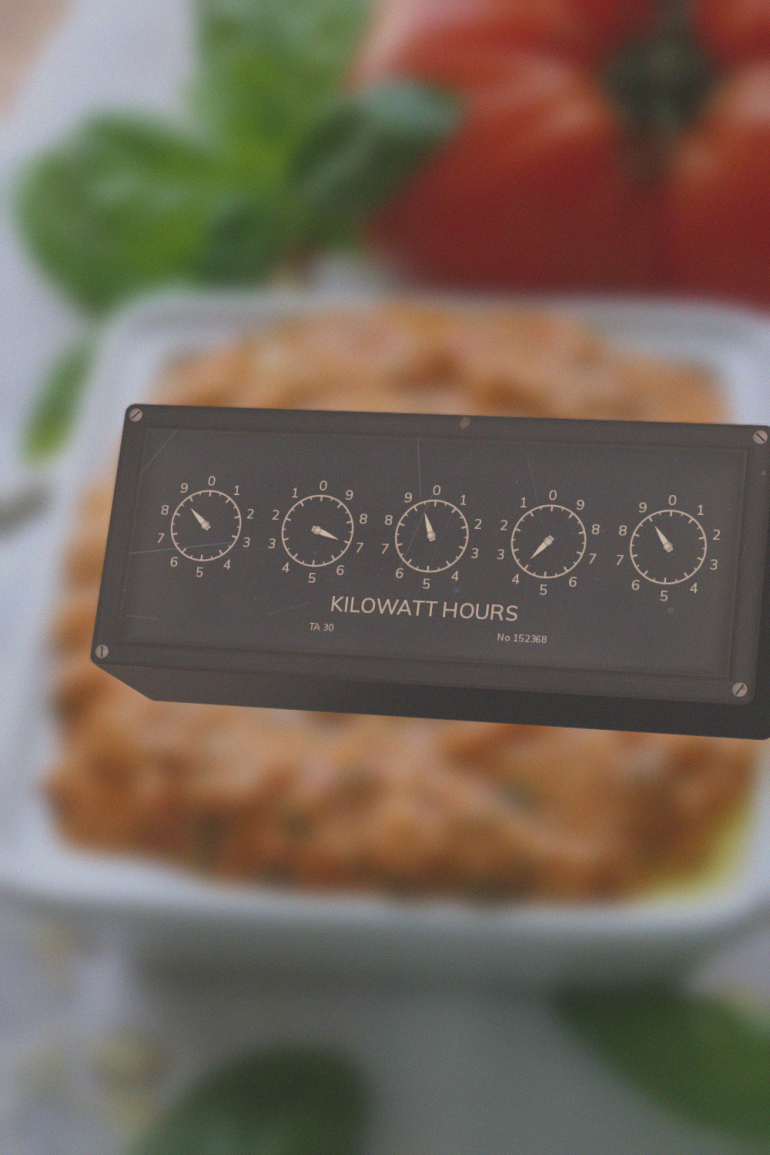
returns 86939,kWh
